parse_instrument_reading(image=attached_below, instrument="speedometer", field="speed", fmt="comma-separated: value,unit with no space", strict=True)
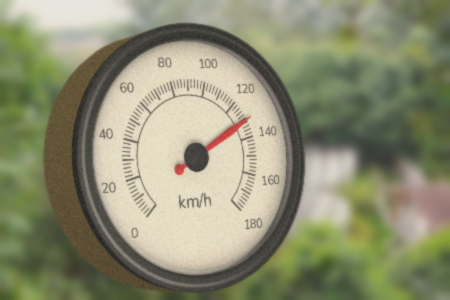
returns 130,km/h
